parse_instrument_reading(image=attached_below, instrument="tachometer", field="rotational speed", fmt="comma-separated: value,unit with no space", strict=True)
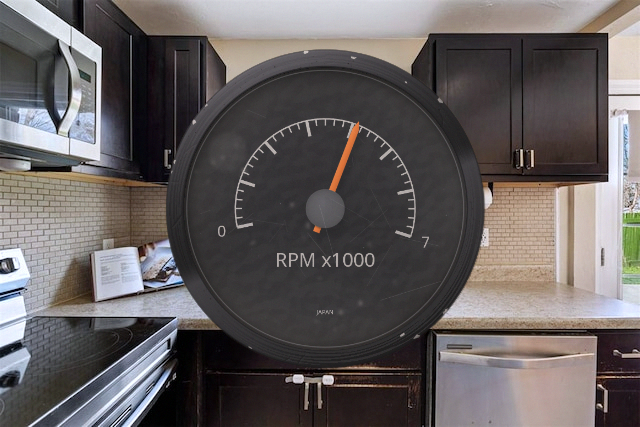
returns 4100,rpm
